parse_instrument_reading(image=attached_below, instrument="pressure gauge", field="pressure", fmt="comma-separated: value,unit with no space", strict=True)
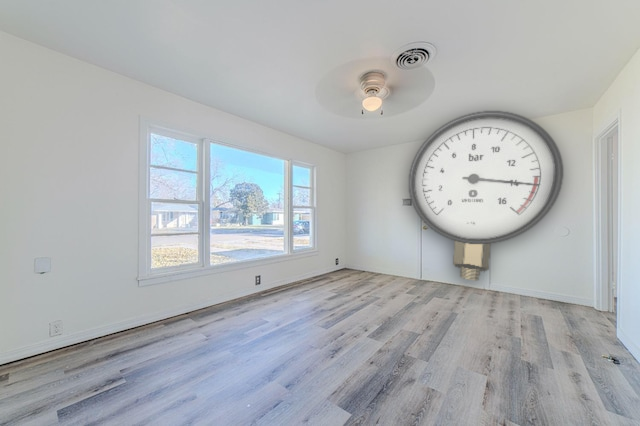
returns 14,bar
